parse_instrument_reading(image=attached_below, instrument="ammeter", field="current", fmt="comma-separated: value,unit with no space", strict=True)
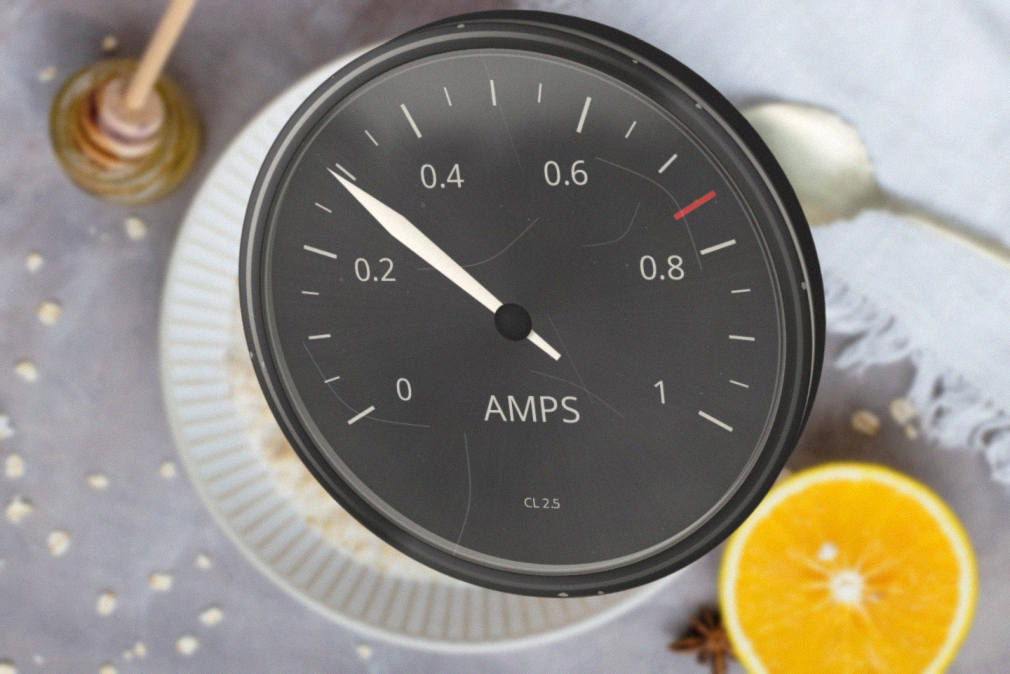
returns 0.3,A
